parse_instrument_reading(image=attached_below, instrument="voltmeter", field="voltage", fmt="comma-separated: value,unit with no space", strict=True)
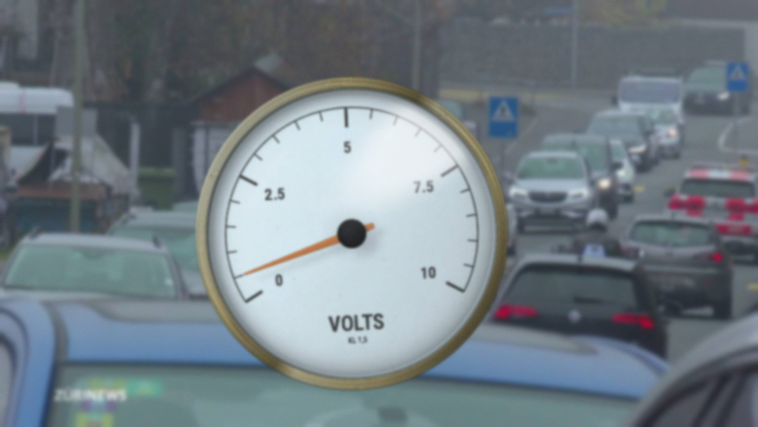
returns 0.5,V
